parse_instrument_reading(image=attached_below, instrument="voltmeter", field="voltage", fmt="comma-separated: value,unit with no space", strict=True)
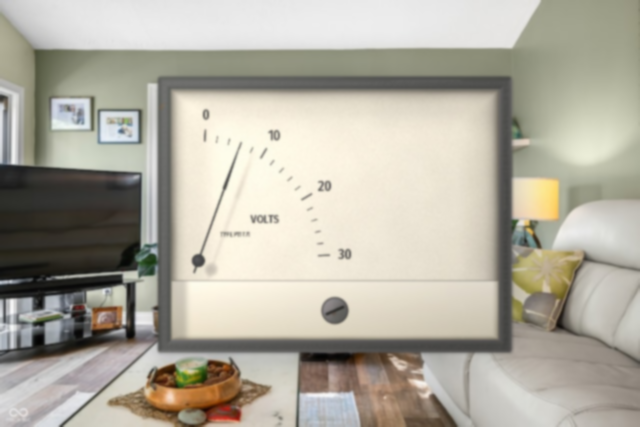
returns 6,V
